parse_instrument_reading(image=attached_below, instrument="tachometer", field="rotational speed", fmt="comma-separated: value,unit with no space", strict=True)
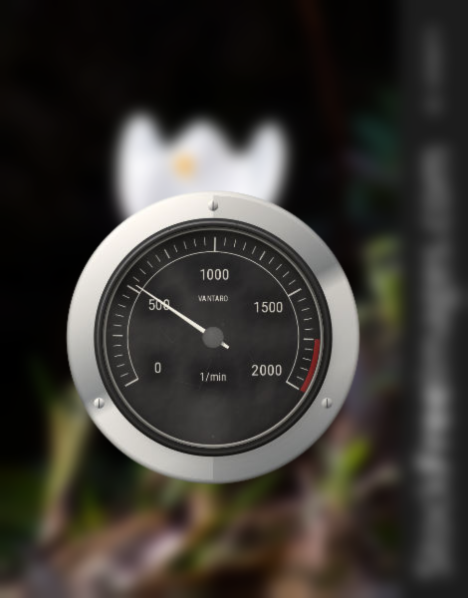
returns 525,rpm
